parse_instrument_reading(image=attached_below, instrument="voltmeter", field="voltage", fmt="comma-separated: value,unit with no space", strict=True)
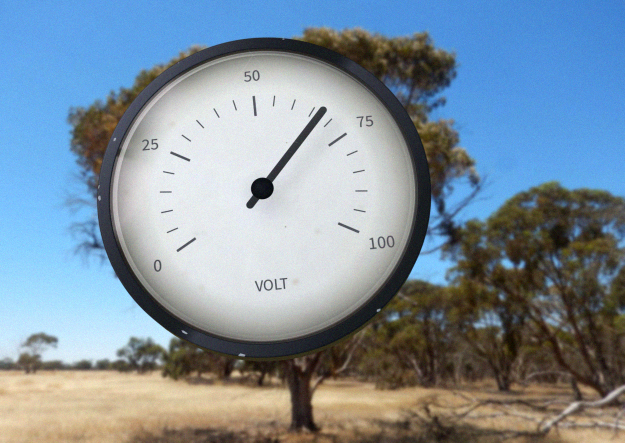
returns 67.5,V
